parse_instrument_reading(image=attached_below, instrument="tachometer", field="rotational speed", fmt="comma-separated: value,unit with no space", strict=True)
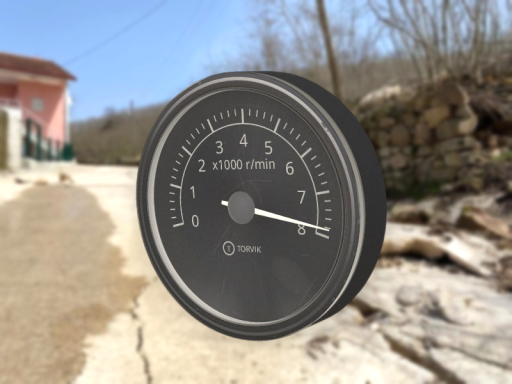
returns 7800,rpm
